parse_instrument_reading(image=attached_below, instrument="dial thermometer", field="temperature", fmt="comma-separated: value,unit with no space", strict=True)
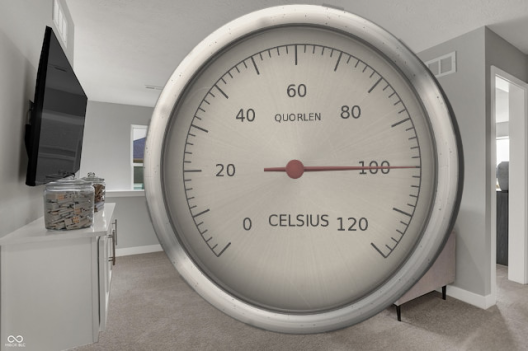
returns 100,°C
